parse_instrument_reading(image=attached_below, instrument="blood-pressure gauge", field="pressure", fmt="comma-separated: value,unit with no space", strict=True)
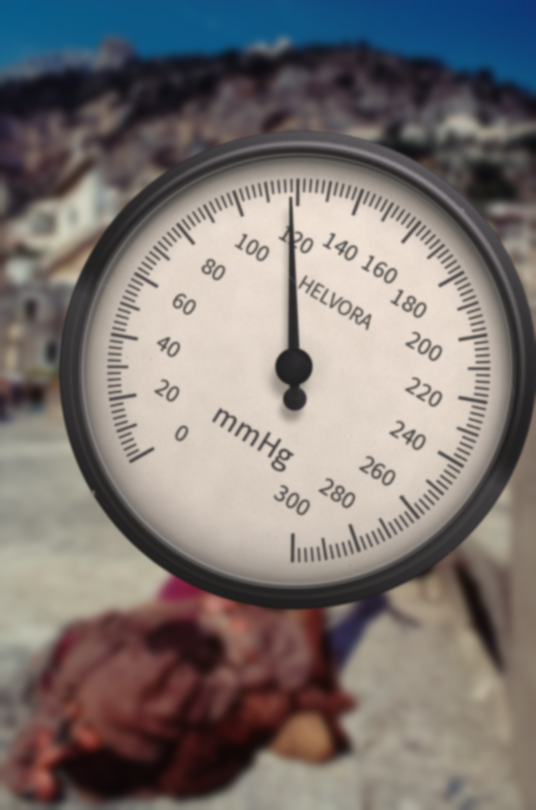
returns 118,mmHg
